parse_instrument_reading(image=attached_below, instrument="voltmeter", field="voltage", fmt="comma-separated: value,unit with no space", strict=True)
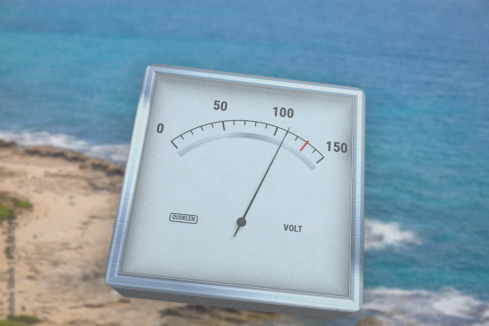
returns 110,V
